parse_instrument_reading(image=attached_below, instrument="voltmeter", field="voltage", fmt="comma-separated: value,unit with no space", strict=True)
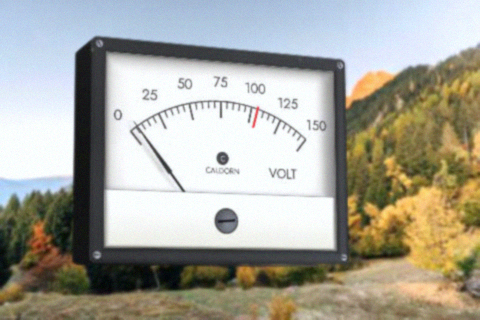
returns 5,V
